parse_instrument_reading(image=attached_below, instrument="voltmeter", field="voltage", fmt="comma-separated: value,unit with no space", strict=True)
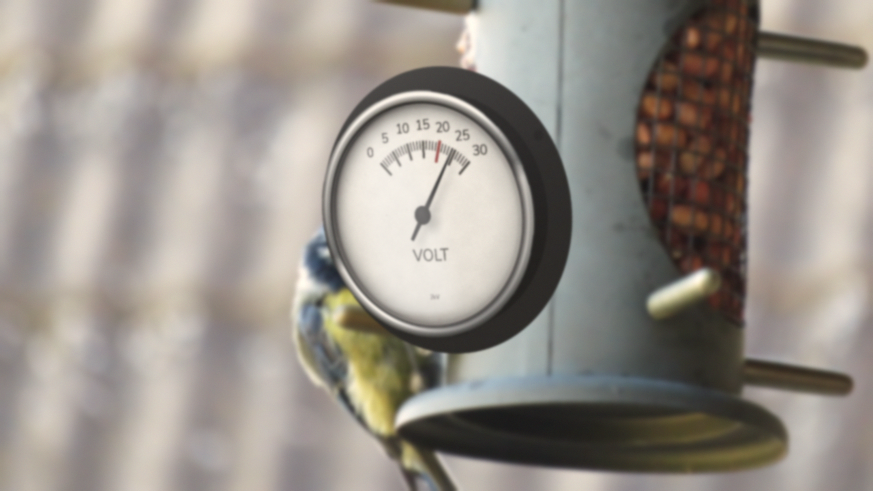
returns 25,V
